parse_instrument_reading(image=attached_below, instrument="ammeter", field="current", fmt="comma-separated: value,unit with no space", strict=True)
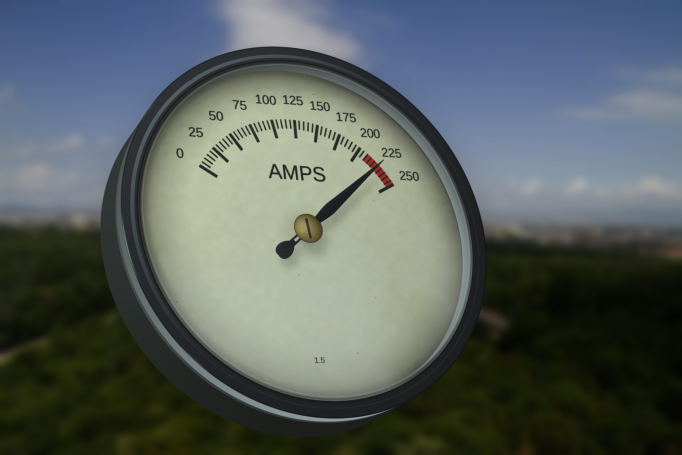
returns 225,A
